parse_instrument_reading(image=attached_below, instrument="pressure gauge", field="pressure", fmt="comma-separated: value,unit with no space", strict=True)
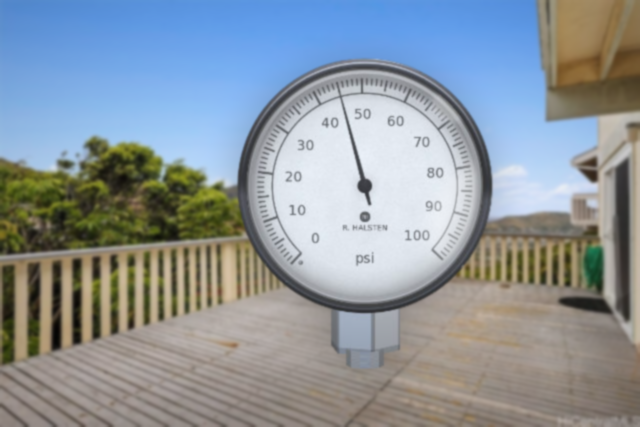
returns 45,psi
